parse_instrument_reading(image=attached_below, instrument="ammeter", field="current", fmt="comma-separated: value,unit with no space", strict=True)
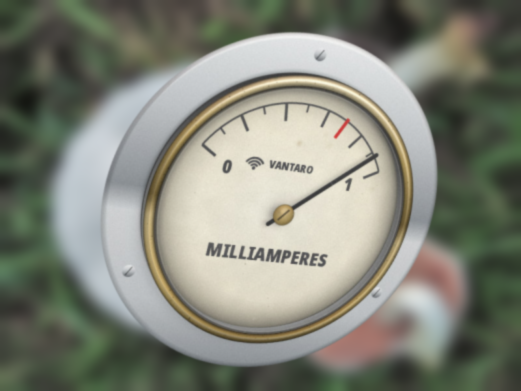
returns 0.9,mA
